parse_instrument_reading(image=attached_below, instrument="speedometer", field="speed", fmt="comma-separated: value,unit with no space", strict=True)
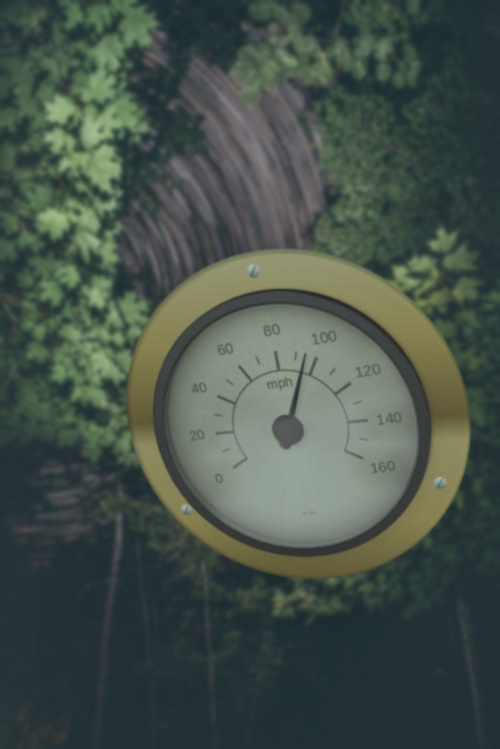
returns 95,mph
